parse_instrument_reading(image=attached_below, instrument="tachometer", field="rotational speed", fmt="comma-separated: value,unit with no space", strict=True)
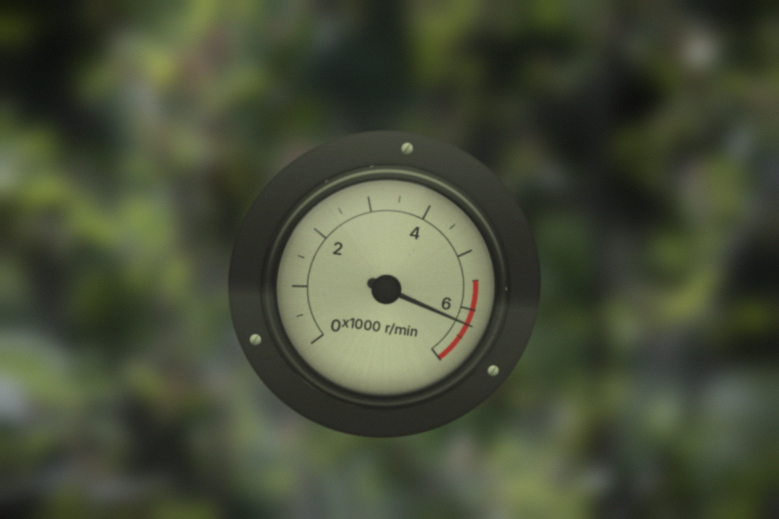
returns 6250,rpm
